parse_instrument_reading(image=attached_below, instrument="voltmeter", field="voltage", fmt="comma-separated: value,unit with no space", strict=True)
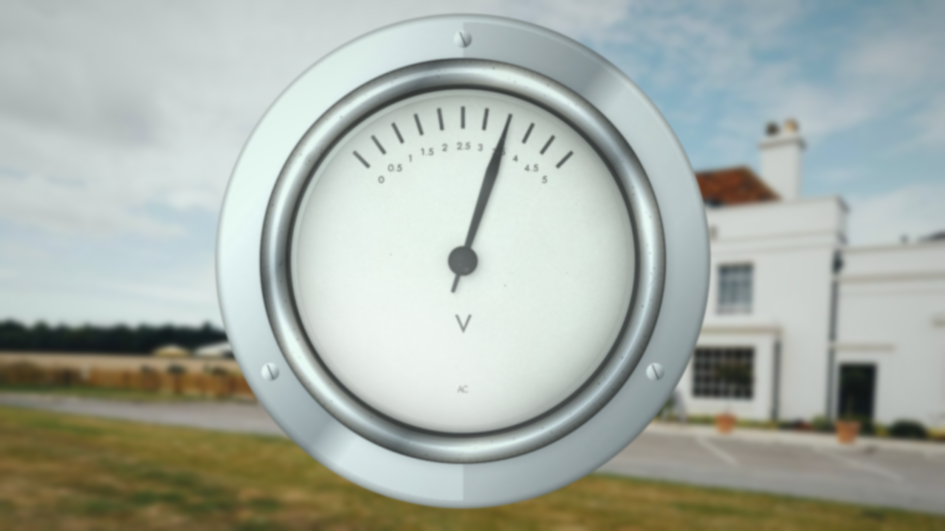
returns 3.5,V
